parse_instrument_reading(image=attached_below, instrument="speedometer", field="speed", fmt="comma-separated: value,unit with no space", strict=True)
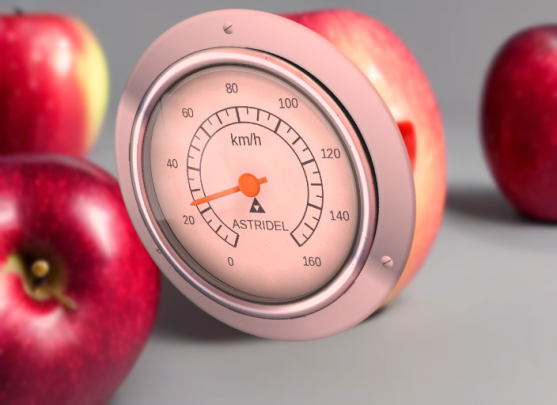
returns 25,km/h
